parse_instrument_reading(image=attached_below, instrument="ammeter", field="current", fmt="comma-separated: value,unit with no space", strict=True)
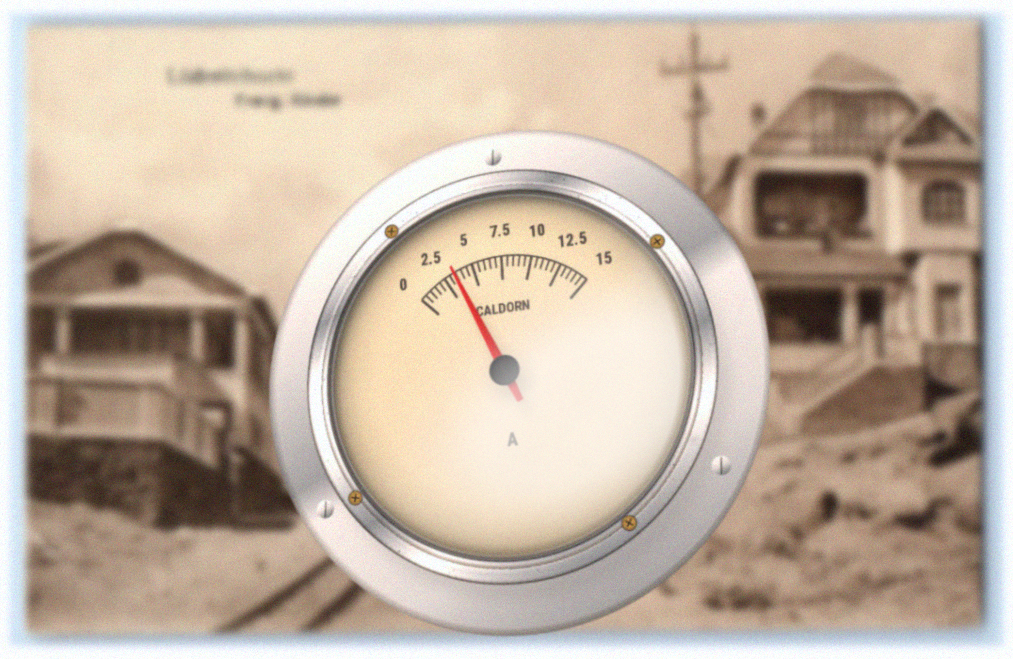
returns 3.5,A
